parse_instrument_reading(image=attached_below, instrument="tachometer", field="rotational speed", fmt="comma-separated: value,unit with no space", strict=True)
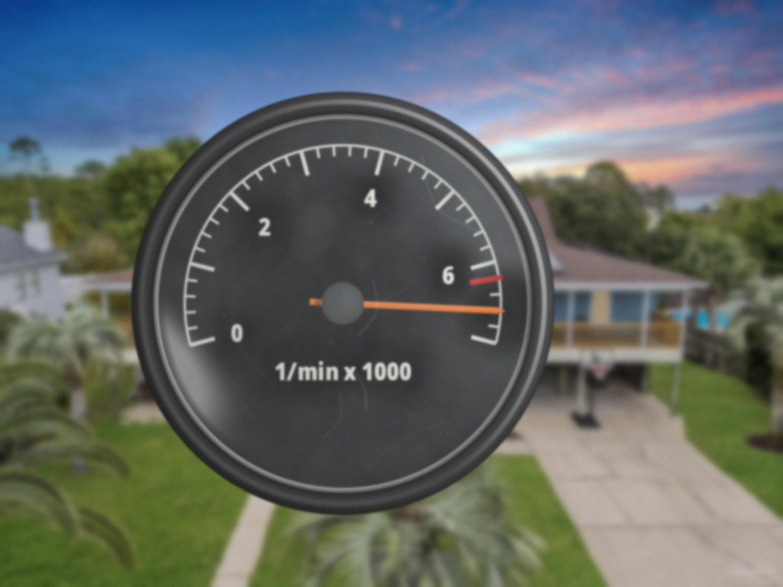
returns 6600,rpm
